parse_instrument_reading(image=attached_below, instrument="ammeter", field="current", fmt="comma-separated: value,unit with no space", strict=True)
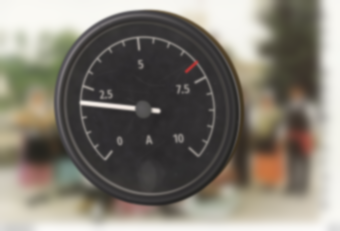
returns 2,A
